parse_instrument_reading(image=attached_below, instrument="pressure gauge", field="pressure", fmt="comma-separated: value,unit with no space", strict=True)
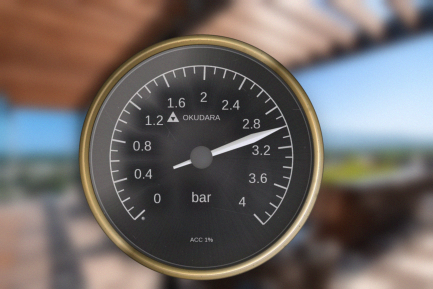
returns 3,bar
